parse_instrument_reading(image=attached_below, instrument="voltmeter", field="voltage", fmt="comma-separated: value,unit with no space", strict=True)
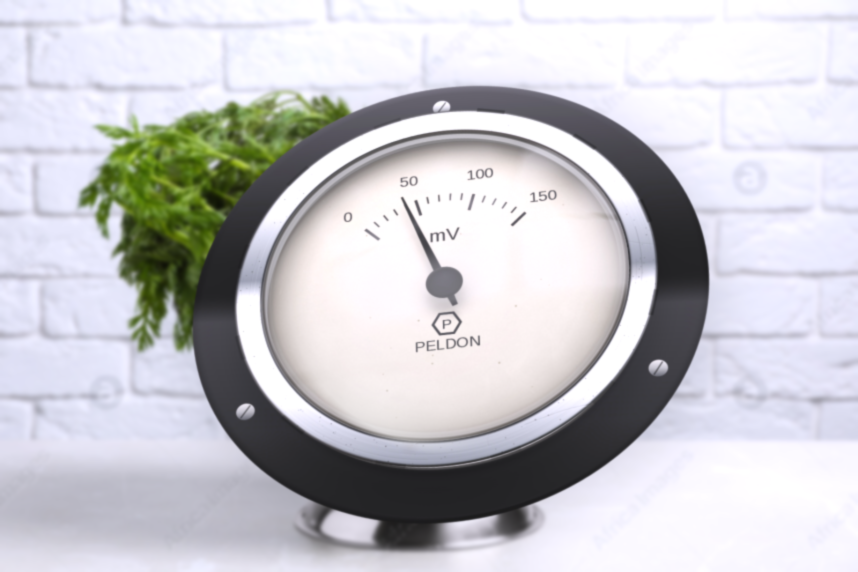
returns 40,mV
